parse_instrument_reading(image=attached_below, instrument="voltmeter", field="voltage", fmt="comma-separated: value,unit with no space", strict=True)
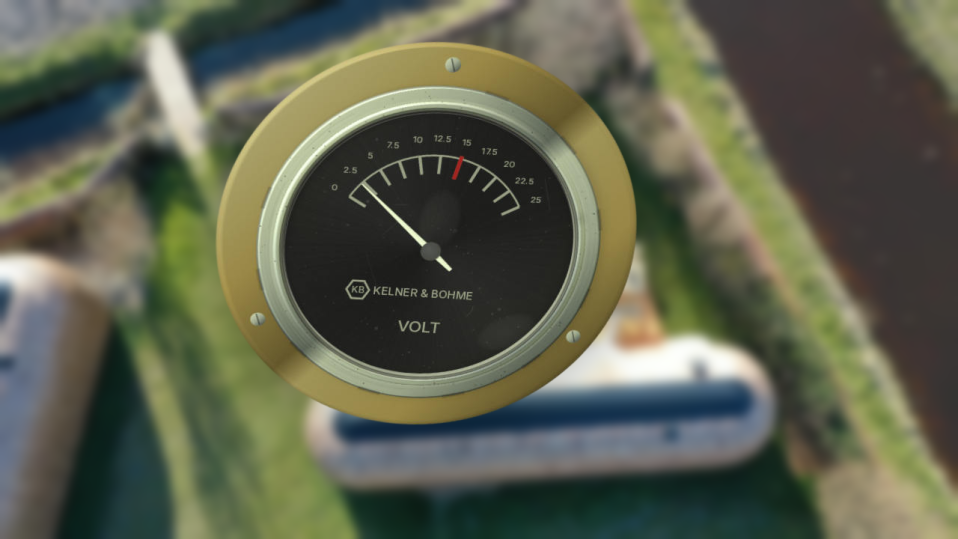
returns 2.5,V
